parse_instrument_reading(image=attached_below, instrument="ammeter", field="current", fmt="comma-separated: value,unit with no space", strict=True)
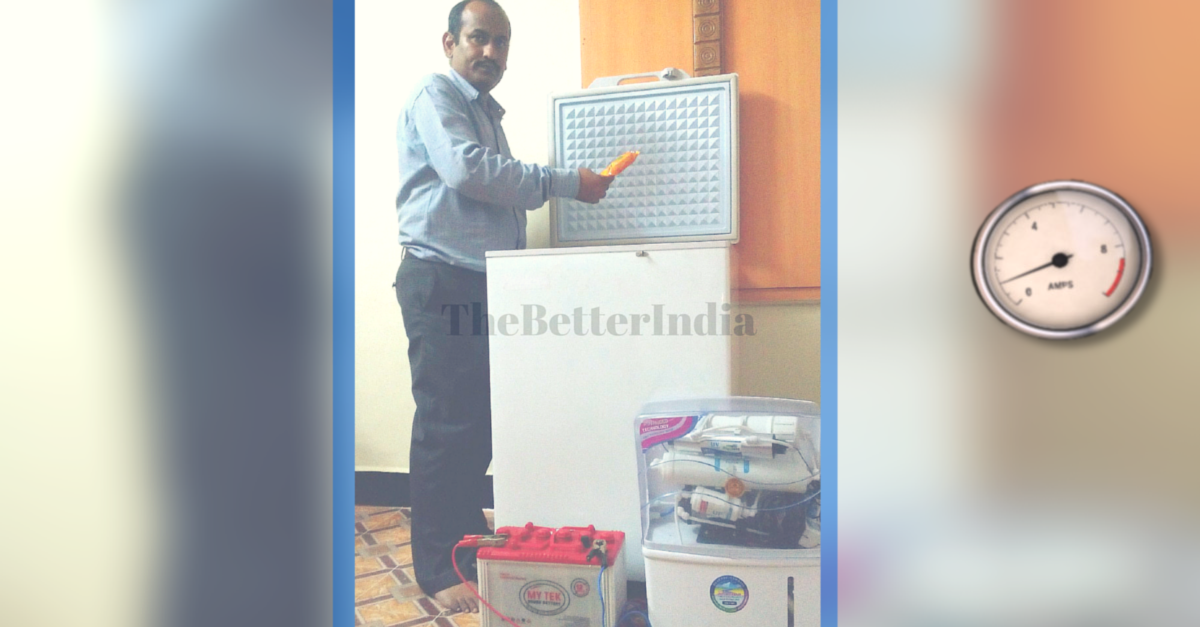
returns 1,A
